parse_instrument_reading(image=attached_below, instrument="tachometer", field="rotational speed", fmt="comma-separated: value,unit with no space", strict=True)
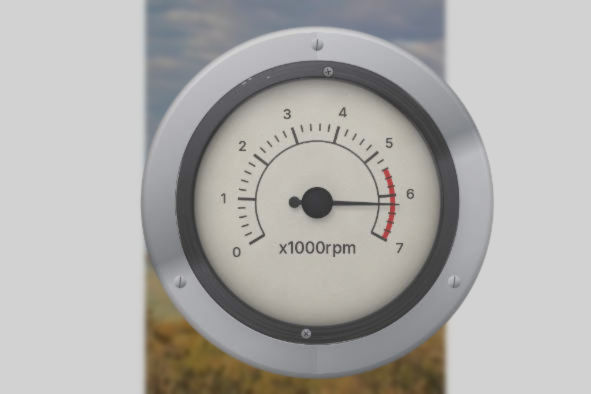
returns 6200,rpm
